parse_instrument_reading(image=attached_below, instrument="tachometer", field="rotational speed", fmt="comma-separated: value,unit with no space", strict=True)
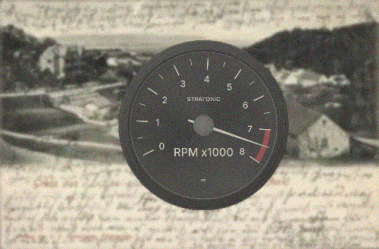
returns 7500,rpm
